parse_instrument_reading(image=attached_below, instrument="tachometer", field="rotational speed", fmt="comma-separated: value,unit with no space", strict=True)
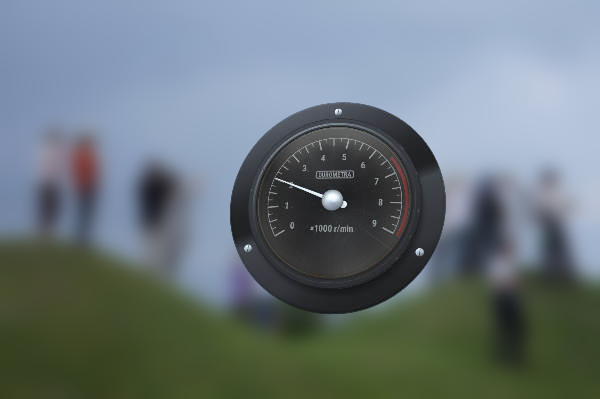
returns 2000,rpm
